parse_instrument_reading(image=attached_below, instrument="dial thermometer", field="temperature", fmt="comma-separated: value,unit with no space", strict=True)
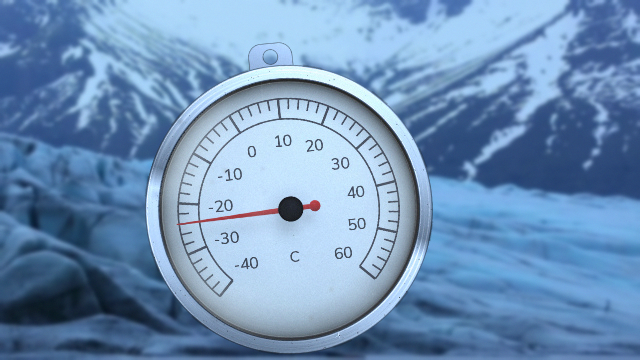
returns -24,°C
